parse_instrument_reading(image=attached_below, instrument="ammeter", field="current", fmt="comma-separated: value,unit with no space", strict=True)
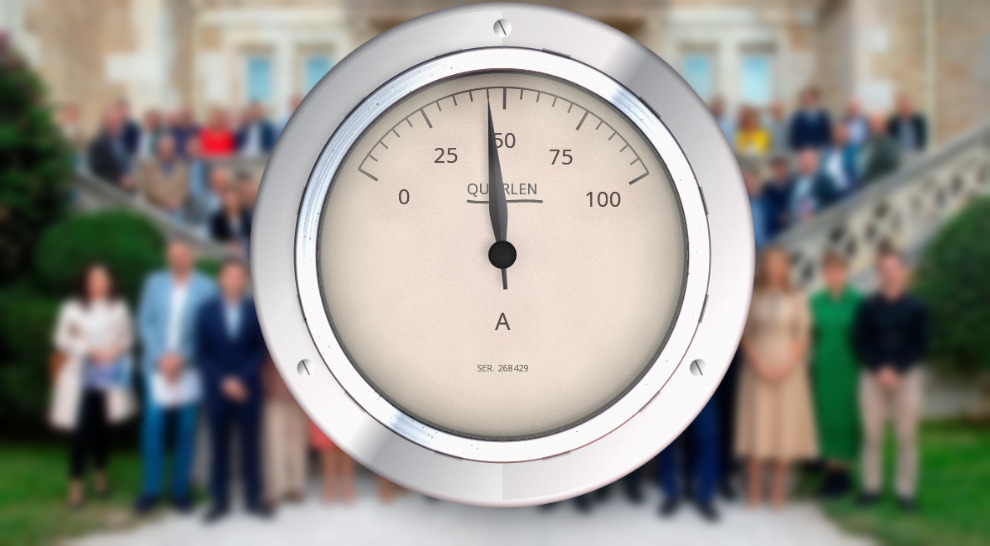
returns 45,A
